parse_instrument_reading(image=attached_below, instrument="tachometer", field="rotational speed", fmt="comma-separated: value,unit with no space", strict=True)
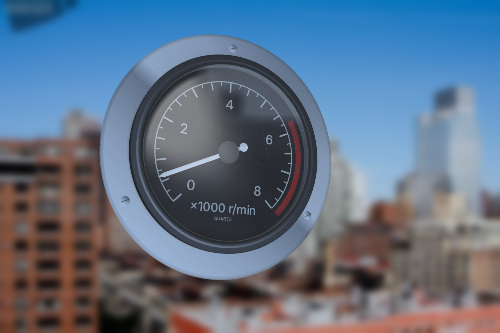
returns 625,rpm
